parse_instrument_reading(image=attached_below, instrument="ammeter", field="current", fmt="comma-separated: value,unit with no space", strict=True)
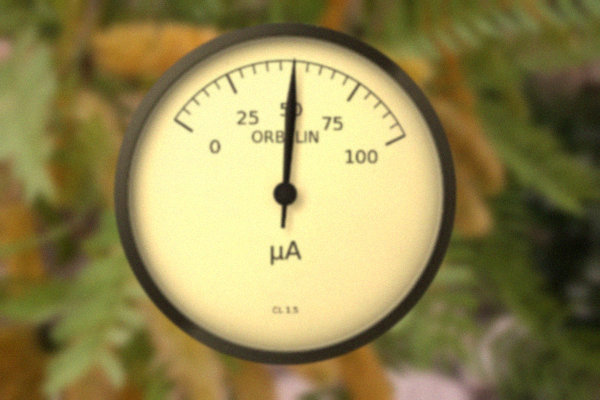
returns 50,µA
